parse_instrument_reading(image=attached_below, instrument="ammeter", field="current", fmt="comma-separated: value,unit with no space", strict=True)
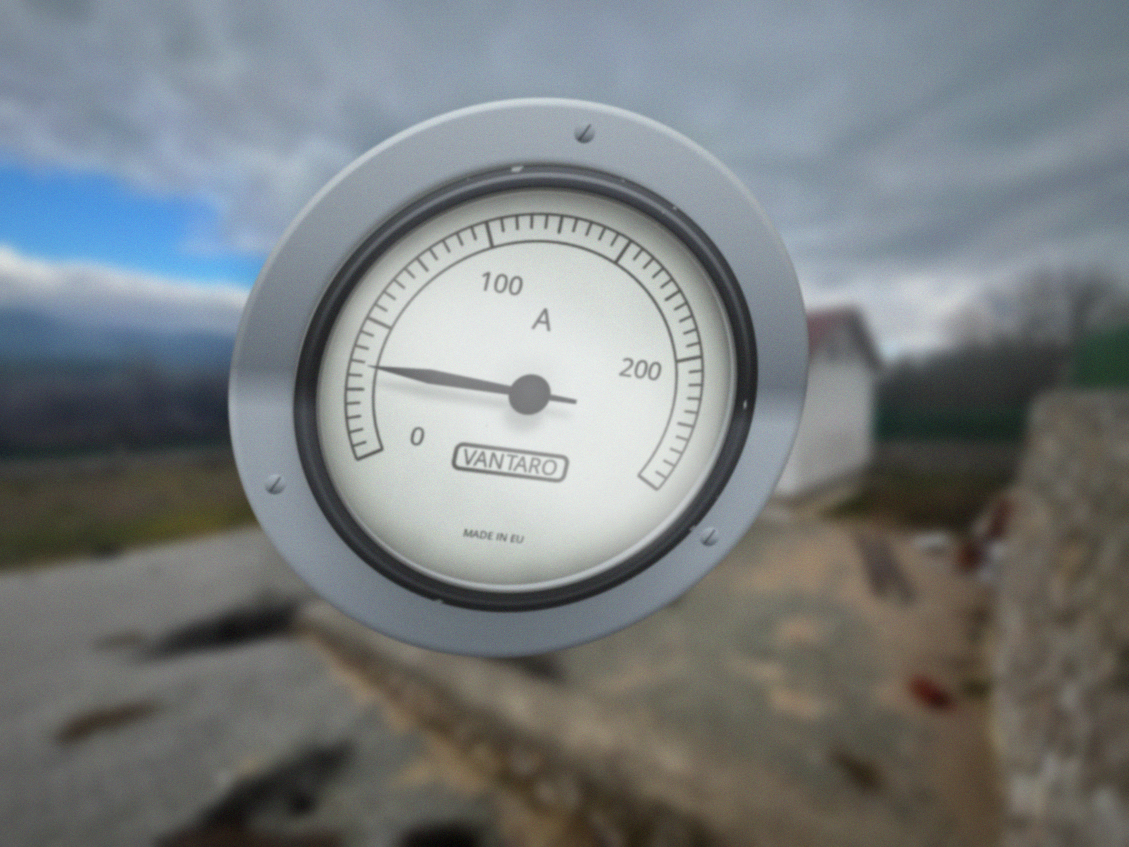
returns 35,A
